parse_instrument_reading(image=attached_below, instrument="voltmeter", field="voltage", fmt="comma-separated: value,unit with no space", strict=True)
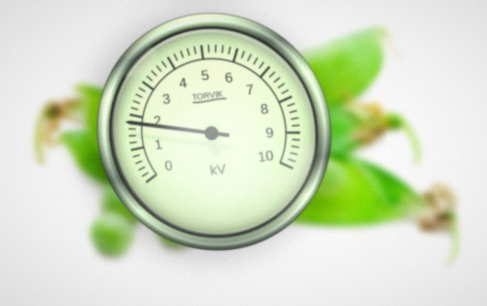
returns 1.8,kV
